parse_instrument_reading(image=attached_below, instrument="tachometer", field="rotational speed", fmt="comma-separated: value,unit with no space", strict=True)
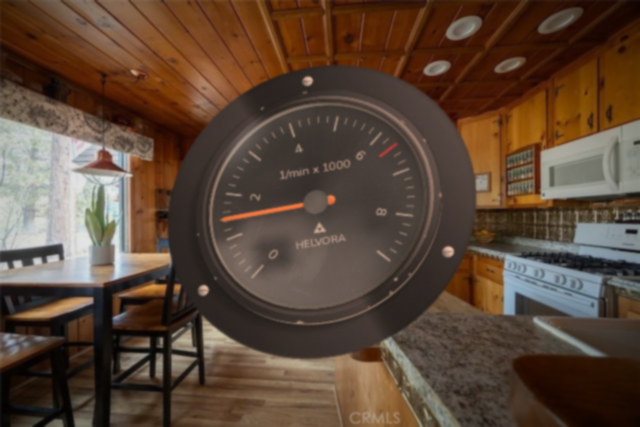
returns 1400,rpm
